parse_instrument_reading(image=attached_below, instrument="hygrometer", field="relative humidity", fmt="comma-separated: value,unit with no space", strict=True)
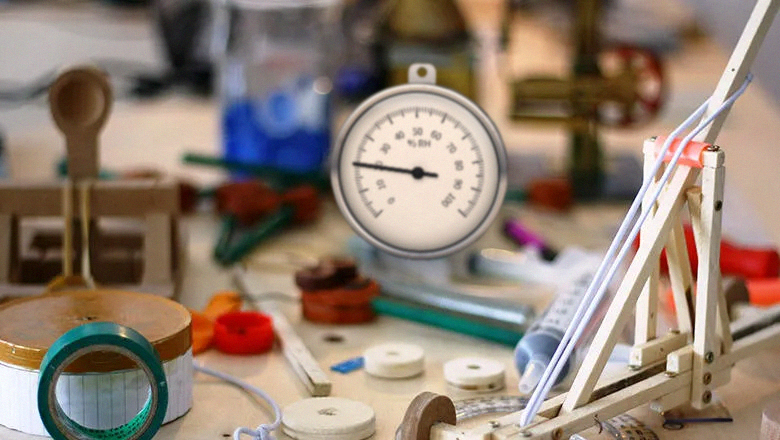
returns 20,%
